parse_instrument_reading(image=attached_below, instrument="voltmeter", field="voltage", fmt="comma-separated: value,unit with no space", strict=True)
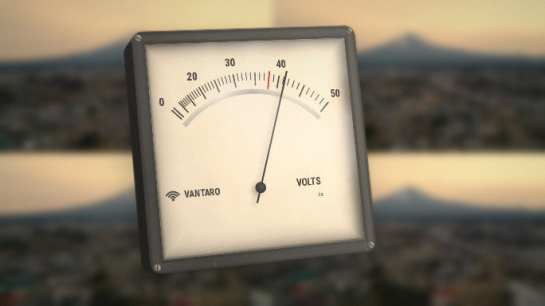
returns 41,V
